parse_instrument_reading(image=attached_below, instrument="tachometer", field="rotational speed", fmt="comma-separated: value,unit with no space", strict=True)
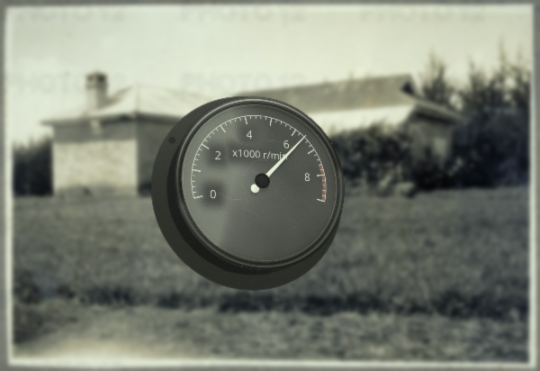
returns 6400,rpm
